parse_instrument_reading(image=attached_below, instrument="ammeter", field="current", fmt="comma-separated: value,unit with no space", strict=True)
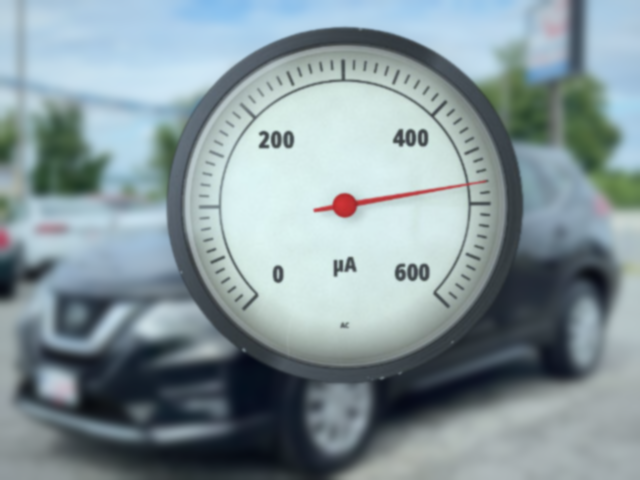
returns 480,µA
